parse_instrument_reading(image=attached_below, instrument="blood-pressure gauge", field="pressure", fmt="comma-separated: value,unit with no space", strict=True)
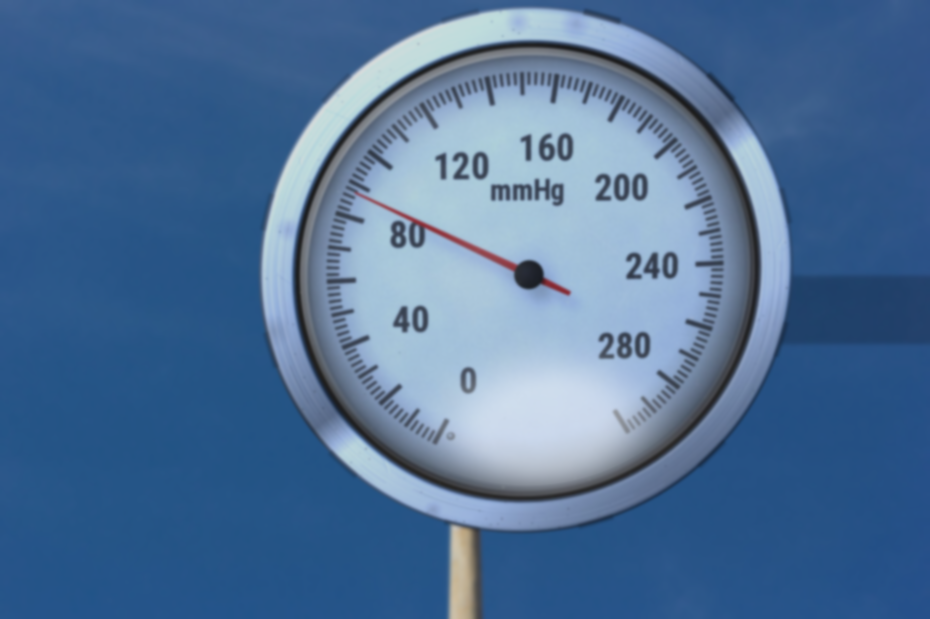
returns 88,mmHg
